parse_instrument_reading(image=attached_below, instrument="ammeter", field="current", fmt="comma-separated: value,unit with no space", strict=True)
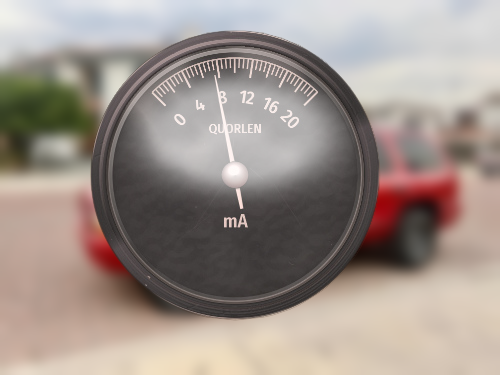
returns 7.5,mA
